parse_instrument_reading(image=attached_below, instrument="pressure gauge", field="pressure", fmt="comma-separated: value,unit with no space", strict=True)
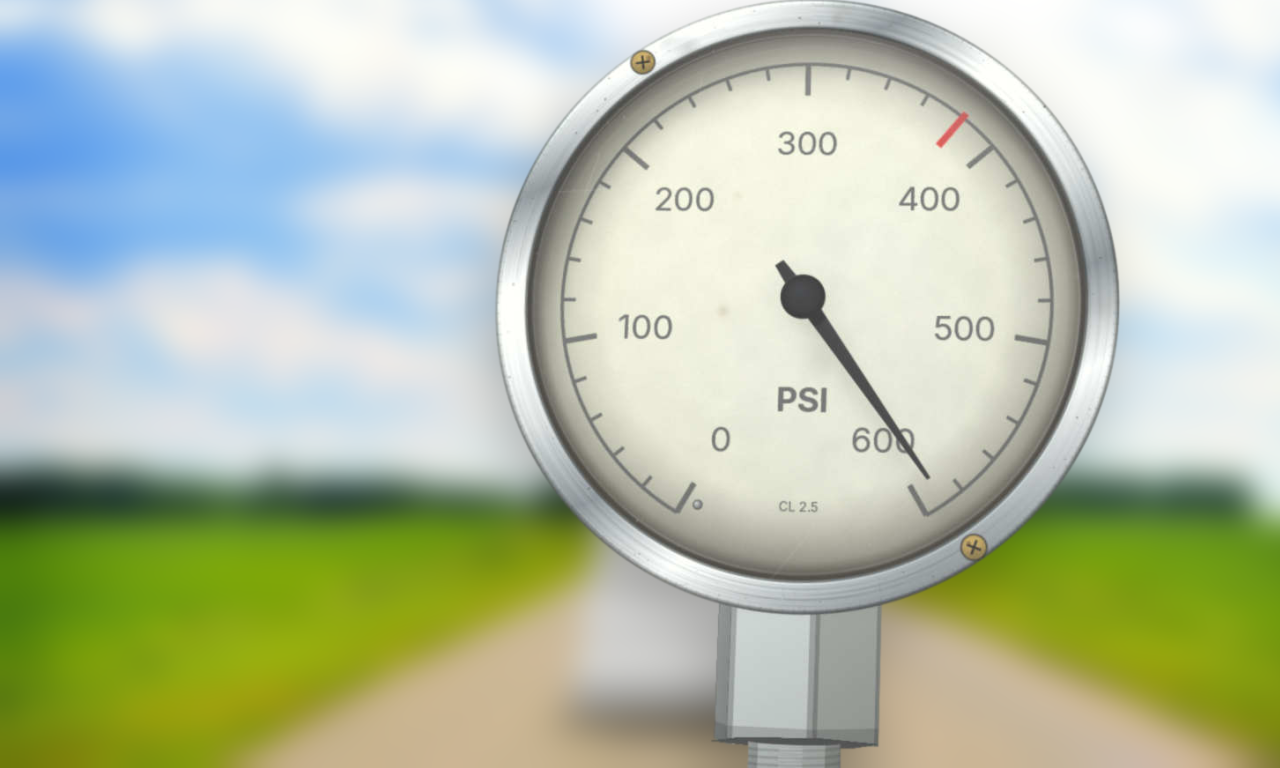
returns 590,psi
